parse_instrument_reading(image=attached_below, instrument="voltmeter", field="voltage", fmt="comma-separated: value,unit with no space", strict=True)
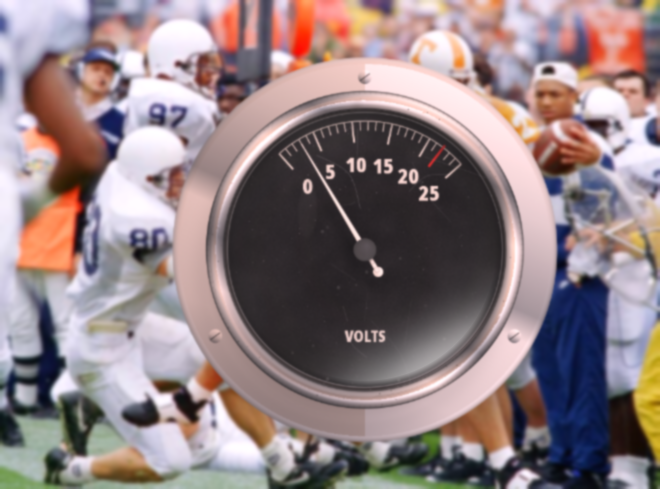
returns 3,V
